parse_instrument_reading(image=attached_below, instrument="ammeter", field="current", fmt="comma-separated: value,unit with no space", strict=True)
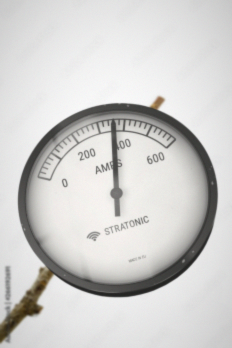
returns 360,A
